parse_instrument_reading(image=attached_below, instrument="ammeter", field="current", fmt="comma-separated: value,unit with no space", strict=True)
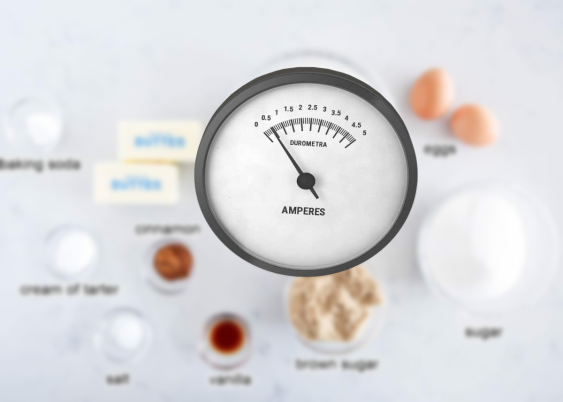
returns 0.5,A
